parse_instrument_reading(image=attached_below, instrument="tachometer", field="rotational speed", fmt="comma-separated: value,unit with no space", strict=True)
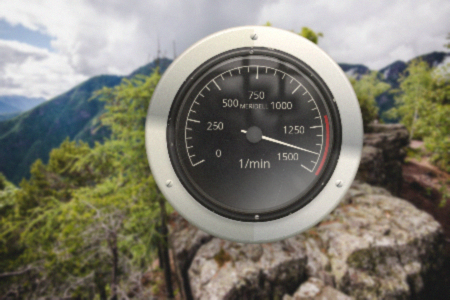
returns 1400,rpm
